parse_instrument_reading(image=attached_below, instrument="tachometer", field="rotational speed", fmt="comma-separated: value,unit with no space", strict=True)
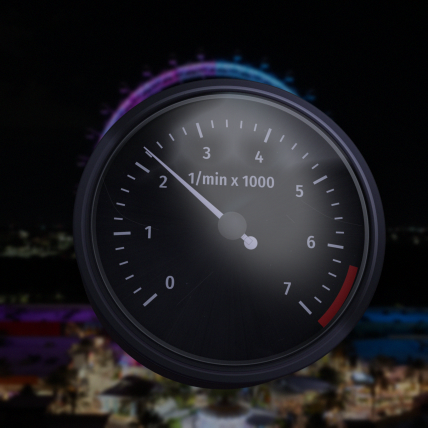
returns 2200,rpm
